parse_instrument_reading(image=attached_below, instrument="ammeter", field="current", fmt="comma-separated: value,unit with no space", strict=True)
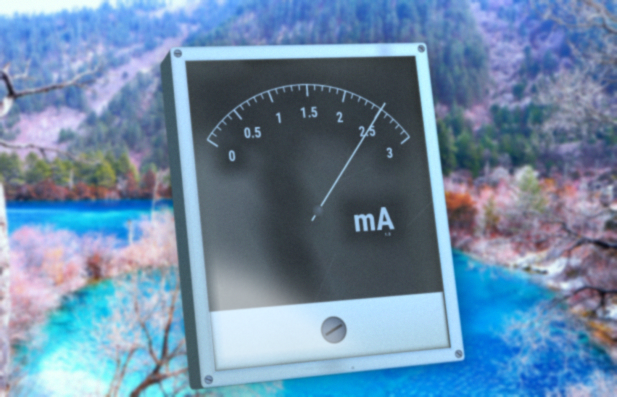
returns 2.5,mA
